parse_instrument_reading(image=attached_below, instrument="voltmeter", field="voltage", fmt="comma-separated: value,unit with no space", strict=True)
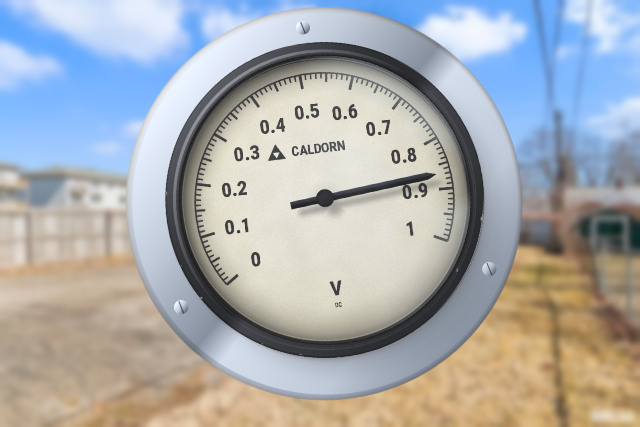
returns 0.87,V
